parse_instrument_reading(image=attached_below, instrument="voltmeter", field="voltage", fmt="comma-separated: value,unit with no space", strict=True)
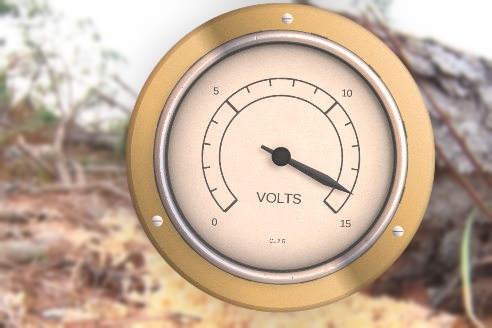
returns 14,V
